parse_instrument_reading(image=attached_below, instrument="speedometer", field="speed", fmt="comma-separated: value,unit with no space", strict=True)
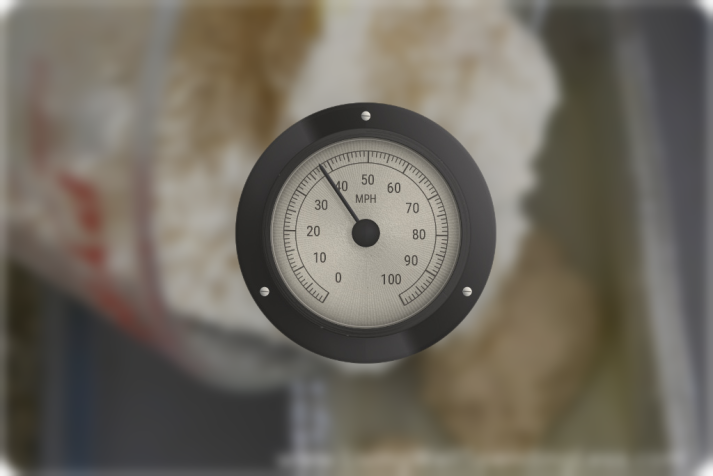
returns 38,mph
